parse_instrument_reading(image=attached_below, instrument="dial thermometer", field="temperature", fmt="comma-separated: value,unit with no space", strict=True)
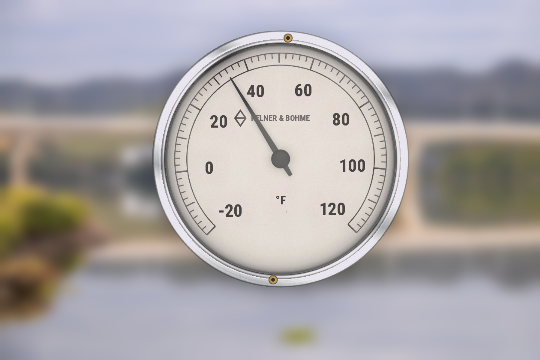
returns 34,°F
